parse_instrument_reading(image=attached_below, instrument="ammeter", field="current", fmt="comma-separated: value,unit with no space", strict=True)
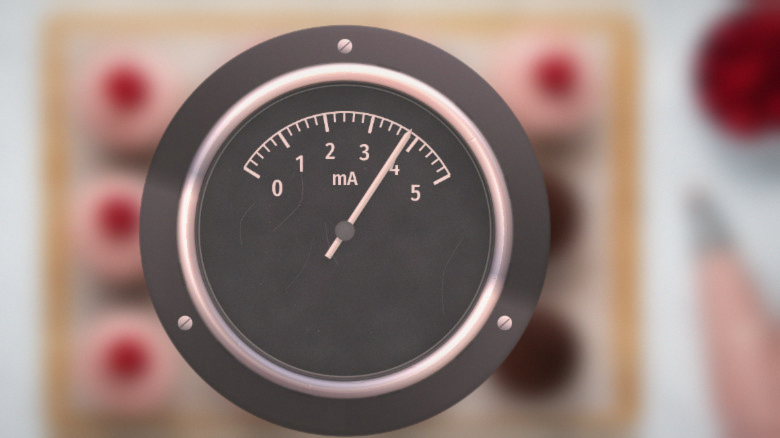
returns 3.8,mA
